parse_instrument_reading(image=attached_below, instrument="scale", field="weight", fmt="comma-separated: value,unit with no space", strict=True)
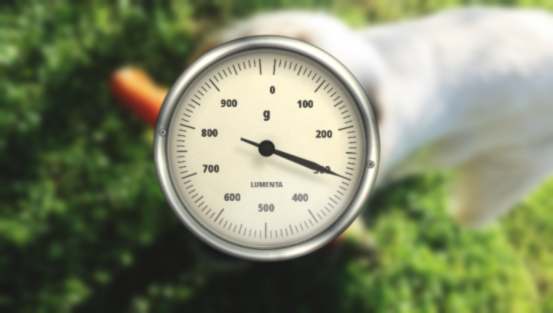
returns 300,g
